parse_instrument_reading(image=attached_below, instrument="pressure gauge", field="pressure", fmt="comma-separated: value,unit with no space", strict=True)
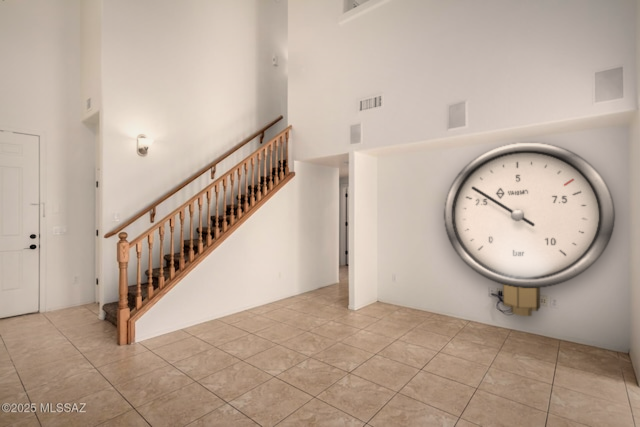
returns 3,bar
